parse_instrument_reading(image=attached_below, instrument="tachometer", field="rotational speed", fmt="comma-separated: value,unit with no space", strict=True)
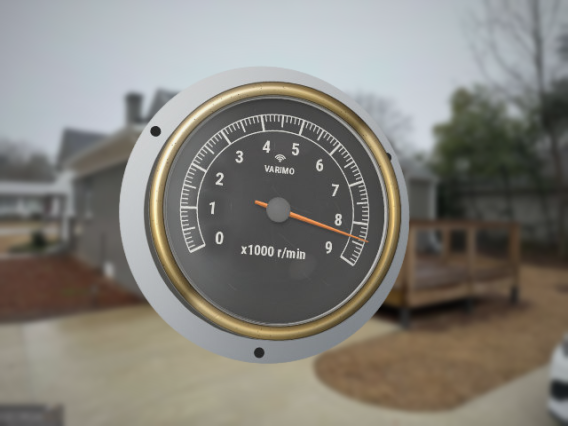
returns 8400,rpm
